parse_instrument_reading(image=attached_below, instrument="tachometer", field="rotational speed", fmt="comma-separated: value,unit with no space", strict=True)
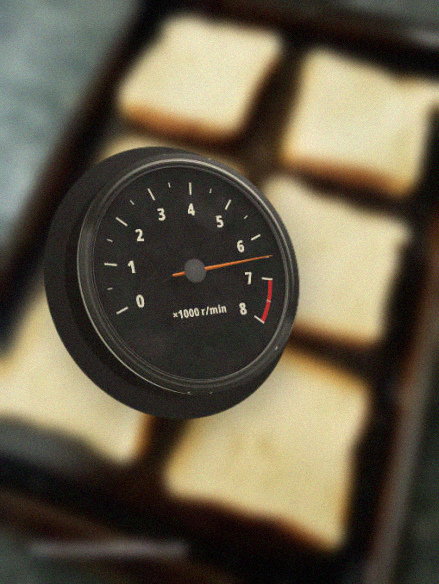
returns 6500,rpm
